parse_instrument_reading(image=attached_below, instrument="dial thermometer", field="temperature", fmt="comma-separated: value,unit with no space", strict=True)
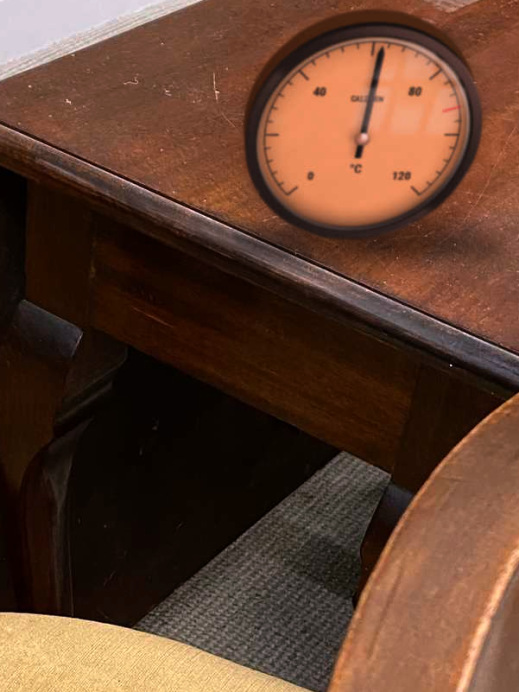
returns 62,°C
